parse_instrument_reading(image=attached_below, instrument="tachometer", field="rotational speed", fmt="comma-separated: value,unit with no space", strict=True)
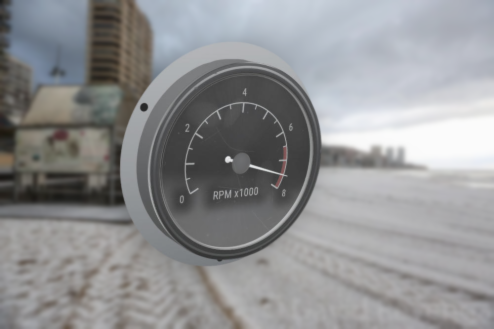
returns 7500,rpm
